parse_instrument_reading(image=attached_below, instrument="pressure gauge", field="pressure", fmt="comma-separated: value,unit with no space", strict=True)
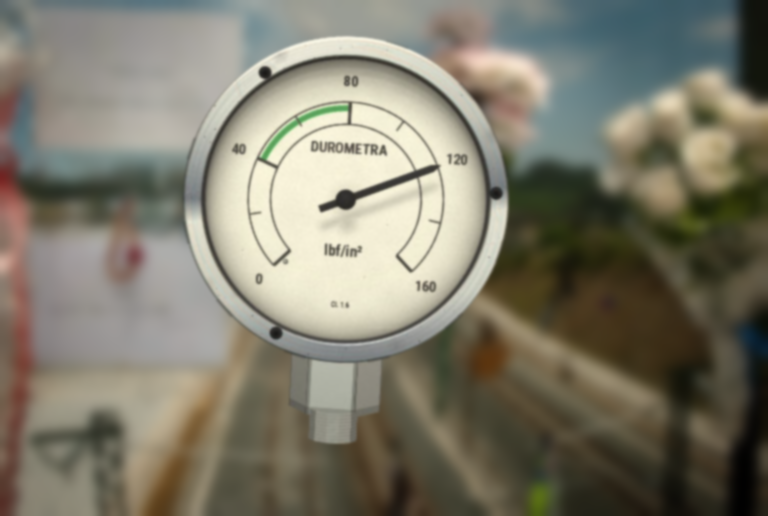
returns 120,psi
